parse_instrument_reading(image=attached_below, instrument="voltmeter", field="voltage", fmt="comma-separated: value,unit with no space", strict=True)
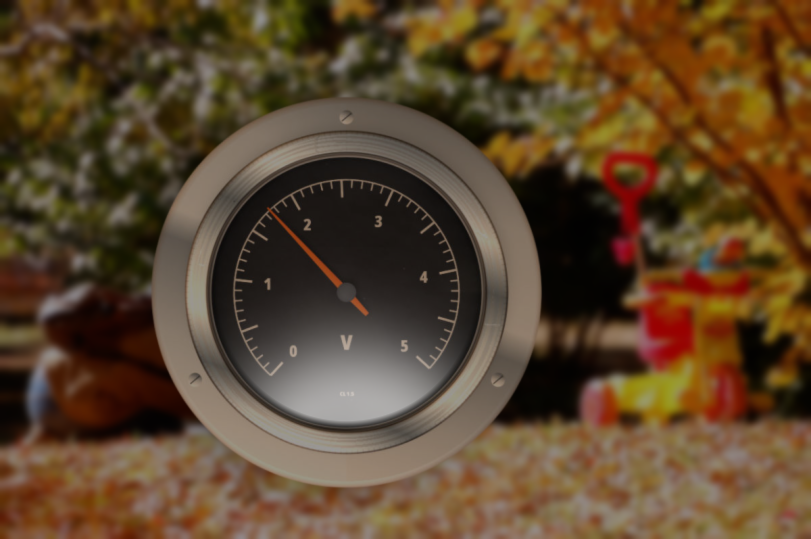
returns 1.75,V
